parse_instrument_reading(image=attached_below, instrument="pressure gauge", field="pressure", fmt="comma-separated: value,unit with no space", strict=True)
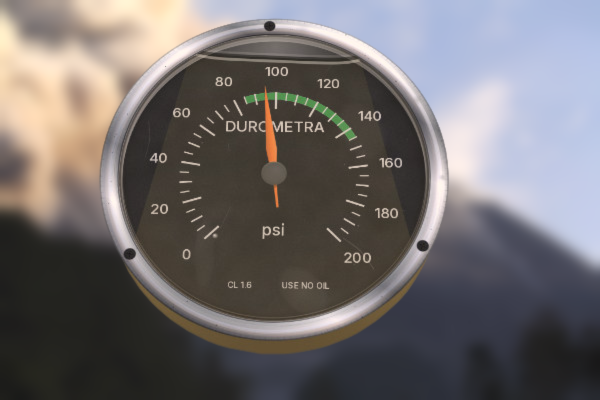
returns 95,psi
